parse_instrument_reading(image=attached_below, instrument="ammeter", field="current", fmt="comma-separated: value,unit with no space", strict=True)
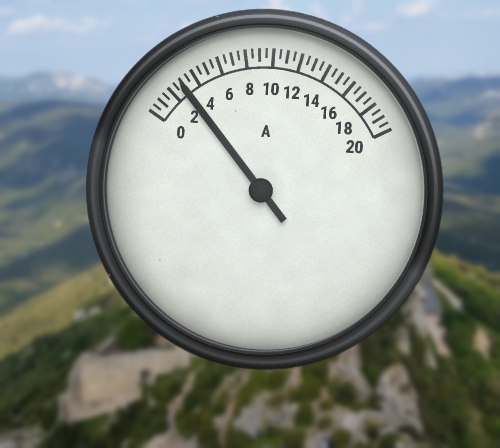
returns 3,A
